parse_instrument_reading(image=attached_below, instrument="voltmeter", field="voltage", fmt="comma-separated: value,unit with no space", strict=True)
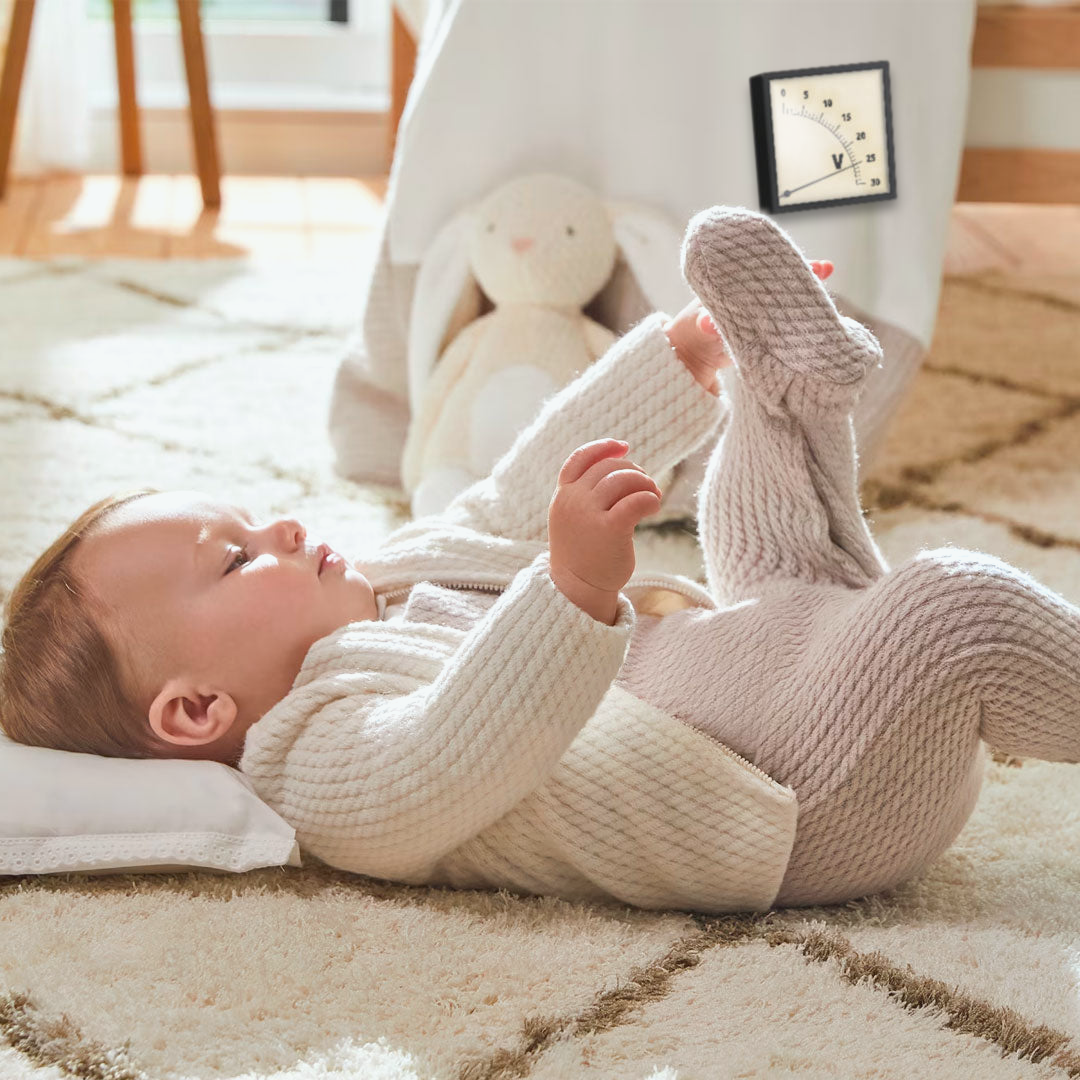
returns 25,V
